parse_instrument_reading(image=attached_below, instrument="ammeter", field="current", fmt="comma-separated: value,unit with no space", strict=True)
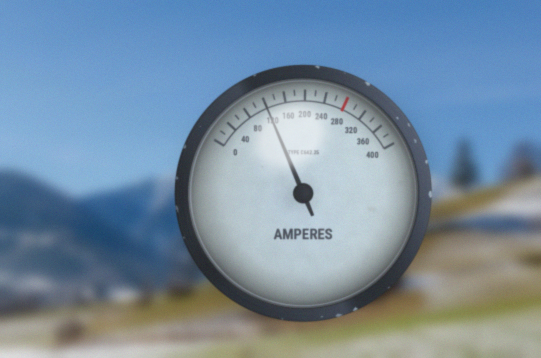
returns 120,A
